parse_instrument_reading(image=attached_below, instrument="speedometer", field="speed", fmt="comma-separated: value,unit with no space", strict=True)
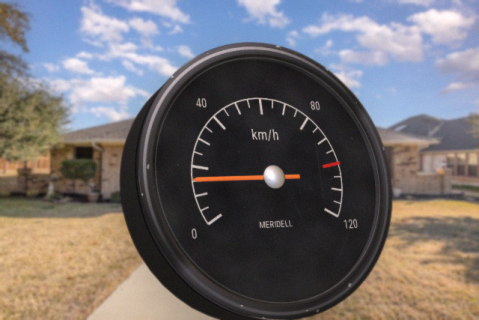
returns 15,km/h
